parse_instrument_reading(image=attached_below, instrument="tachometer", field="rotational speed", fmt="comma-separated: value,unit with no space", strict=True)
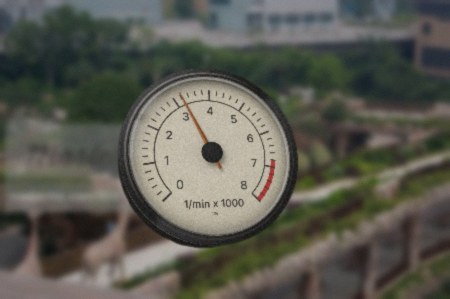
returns 3200,rpm
